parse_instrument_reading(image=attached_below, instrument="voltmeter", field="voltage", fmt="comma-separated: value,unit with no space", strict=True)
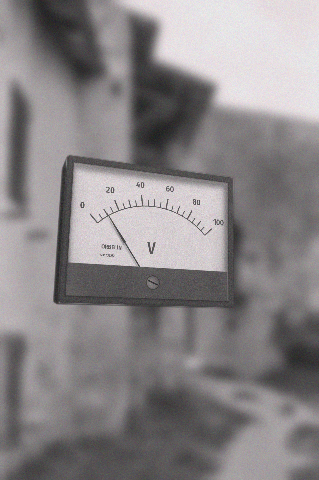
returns 10,V
